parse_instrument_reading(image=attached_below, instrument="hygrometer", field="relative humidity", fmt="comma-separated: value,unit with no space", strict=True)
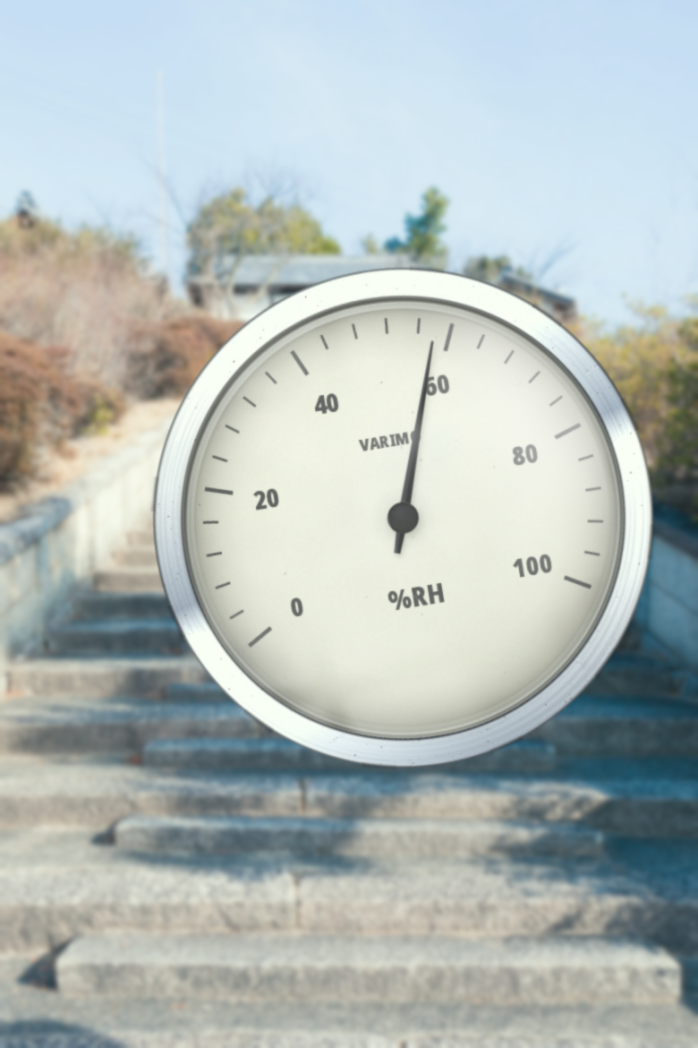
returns 58,%
